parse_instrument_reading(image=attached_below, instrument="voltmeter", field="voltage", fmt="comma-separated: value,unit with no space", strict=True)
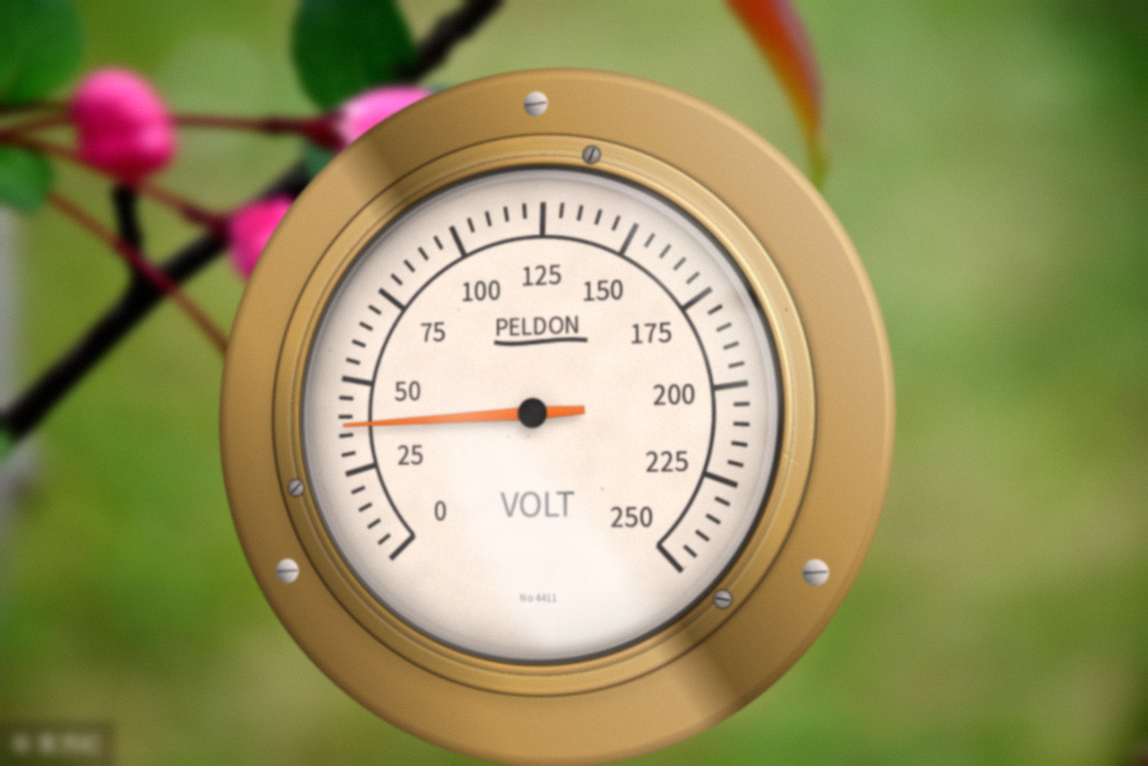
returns 37.5,V
